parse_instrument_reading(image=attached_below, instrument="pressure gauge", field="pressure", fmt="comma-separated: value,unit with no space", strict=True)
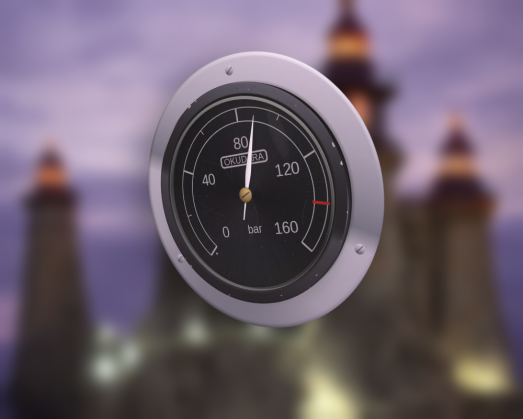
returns 90,bar
